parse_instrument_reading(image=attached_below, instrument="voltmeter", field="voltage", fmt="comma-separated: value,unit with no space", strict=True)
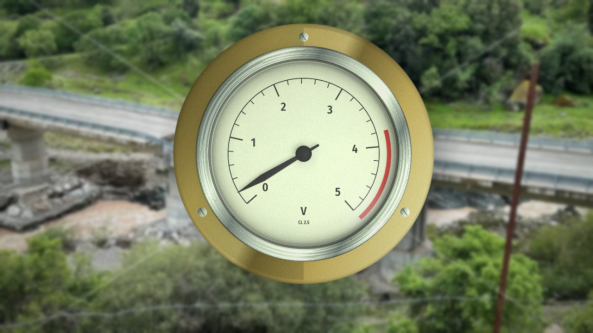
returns 0.2,V
